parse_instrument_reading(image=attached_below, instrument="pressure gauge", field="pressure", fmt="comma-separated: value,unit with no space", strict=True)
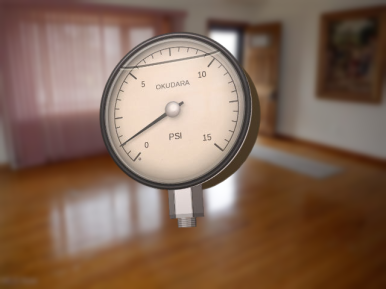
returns 1,psi
